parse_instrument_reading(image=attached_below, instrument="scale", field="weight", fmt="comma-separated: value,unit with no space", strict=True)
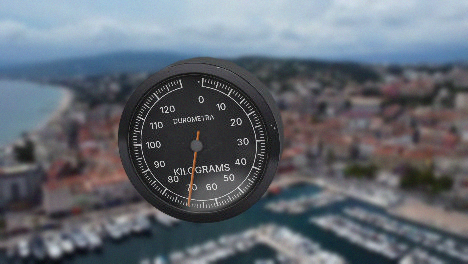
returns 70,kg
